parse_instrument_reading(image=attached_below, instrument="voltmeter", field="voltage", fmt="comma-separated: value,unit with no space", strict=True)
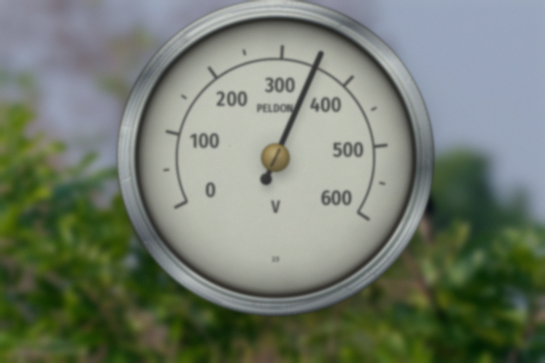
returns 350,V
